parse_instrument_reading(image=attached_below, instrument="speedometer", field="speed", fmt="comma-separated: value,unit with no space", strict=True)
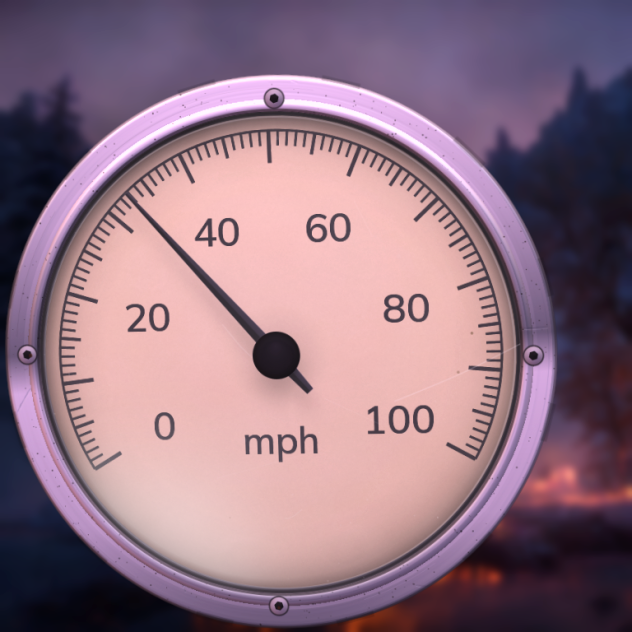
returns 33,mph
